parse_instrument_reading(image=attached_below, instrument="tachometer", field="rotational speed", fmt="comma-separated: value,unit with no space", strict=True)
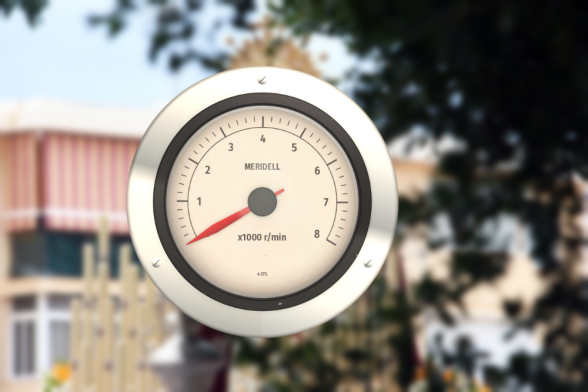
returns 0,rpm
